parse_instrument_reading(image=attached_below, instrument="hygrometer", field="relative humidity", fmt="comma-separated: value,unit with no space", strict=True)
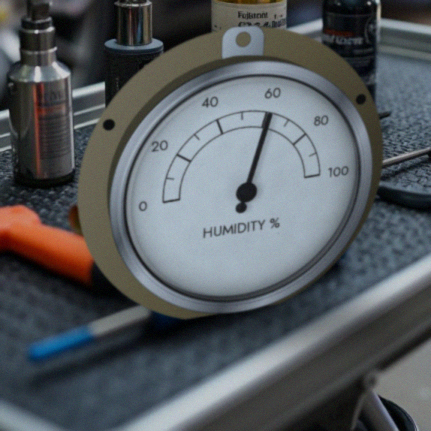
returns 60,%
